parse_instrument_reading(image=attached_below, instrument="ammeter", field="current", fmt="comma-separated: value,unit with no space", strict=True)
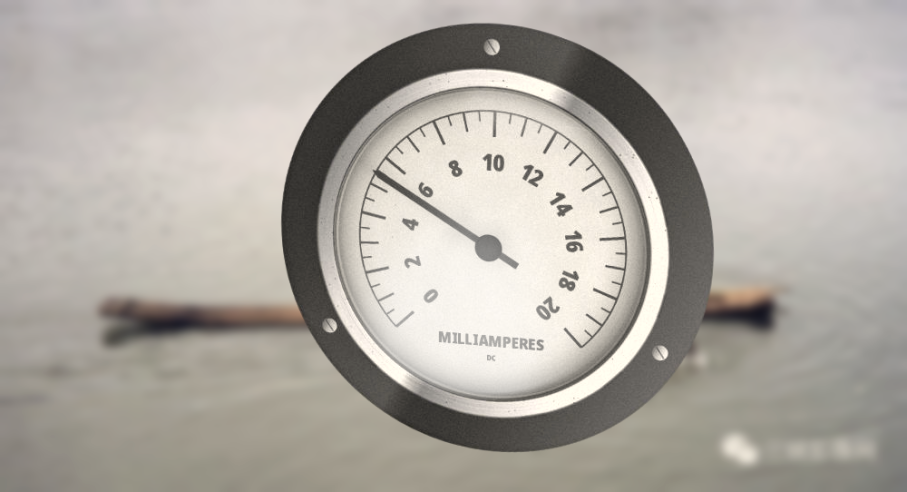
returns 5.5,mA
